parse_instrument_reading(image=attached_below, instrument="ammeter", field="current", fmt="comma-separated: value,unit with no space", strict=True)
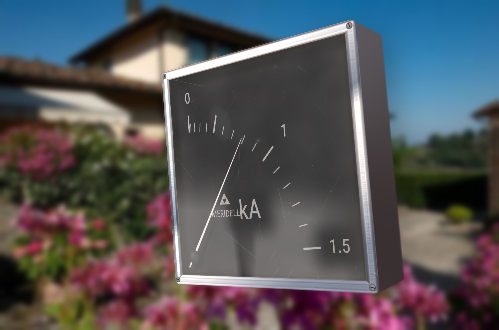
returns 0.8,kA
